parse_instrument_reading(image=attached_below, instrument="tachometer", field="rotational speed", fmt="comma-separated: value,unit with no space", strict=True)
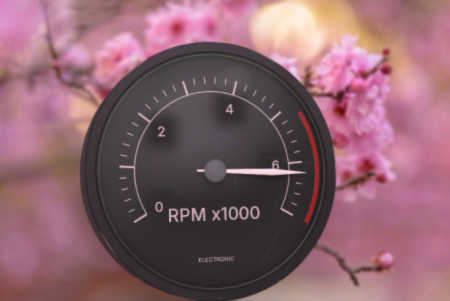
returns 6200,rpm
